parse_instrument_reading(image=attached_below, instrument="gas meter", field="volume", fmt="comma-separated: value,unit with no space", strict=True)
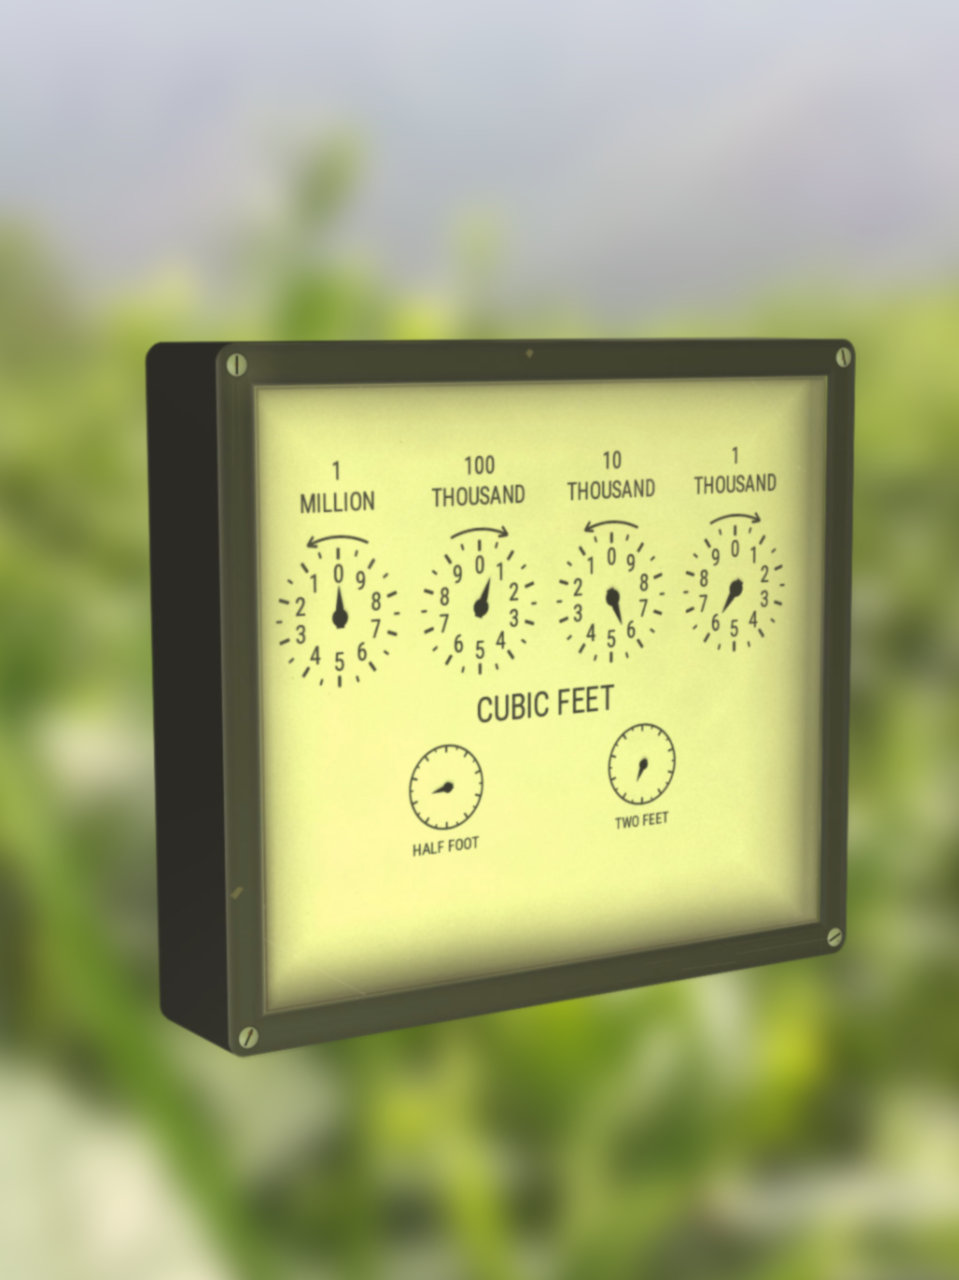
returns 5600,ft³
